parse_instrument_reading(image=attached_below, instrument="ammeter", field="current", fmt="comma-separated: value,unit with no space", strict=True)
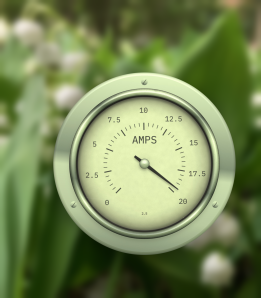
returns 19.5,A
